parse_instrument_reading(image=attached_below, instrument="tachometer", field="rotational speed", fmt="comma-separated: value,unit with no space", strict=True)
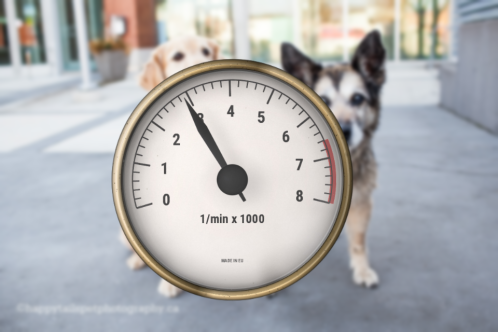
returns 2900,rpm
